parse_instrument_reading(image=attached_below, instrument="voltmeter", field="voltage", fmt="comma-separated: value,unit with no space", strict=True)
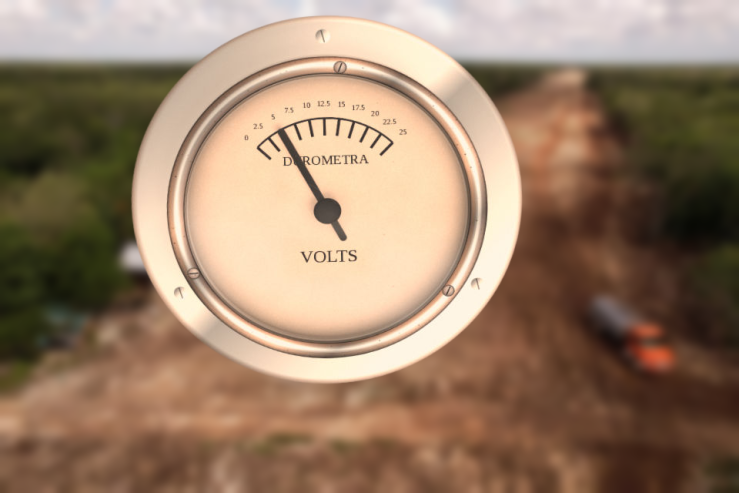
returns 5,V
